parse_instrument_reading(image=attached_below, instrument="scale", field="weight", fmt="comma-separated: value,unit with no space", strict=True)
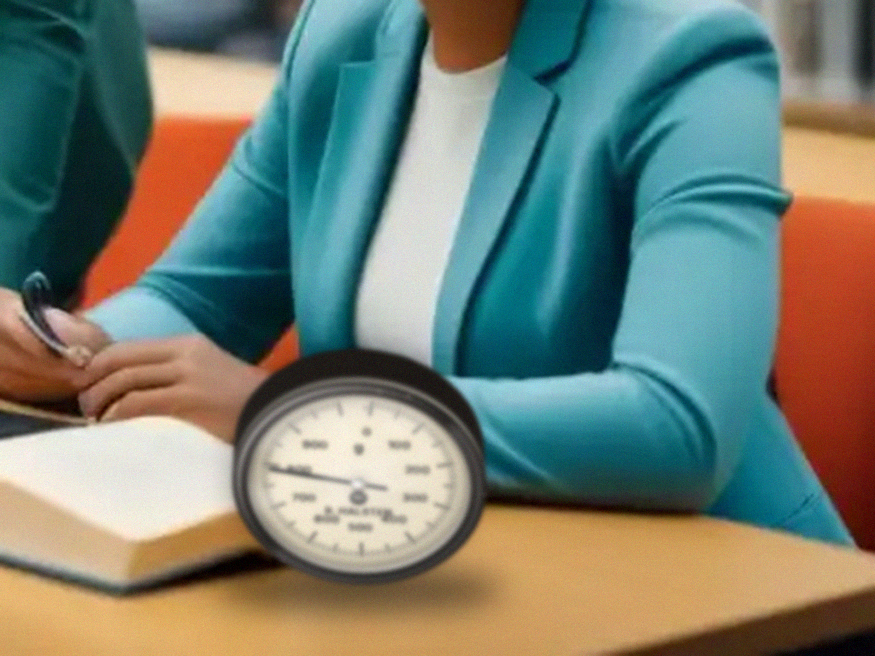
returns 800,g
